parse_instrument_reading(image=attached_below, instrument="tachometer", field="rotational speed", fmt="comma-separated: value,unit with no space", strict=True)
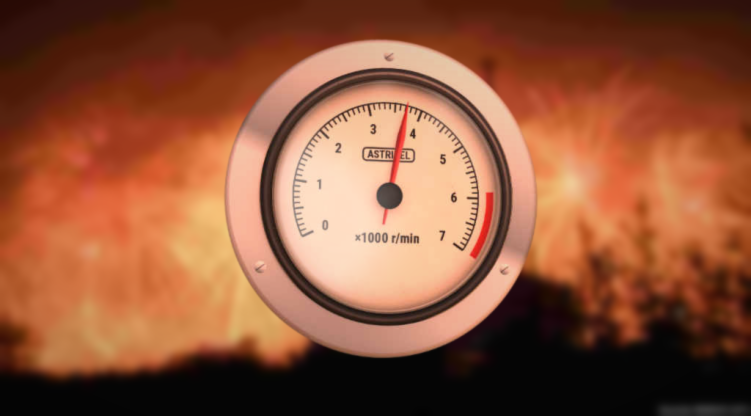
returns 3700,rpm
